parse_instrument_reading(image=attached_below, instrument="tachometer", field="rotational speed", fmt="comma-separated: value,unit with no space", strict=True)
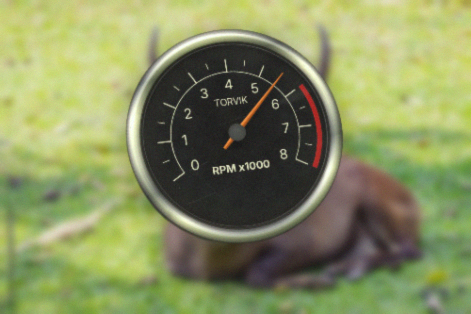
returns 5500,rpm
